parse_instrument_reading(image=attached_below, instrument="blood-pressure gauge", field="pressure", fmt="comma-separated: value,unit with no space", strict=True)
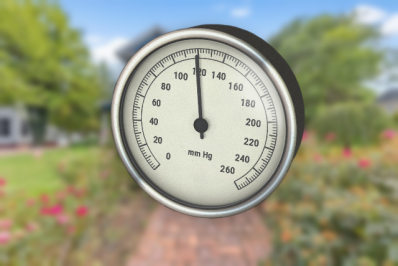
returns 120,mmHg
